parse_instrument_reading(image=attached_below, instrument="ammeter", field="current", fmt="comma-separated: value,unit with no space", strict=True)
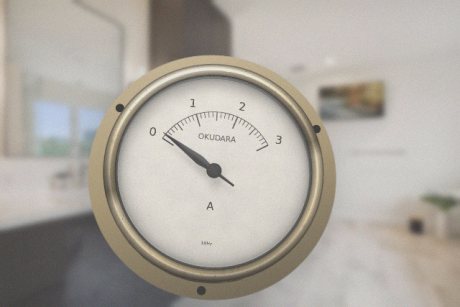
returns 0.1,A
